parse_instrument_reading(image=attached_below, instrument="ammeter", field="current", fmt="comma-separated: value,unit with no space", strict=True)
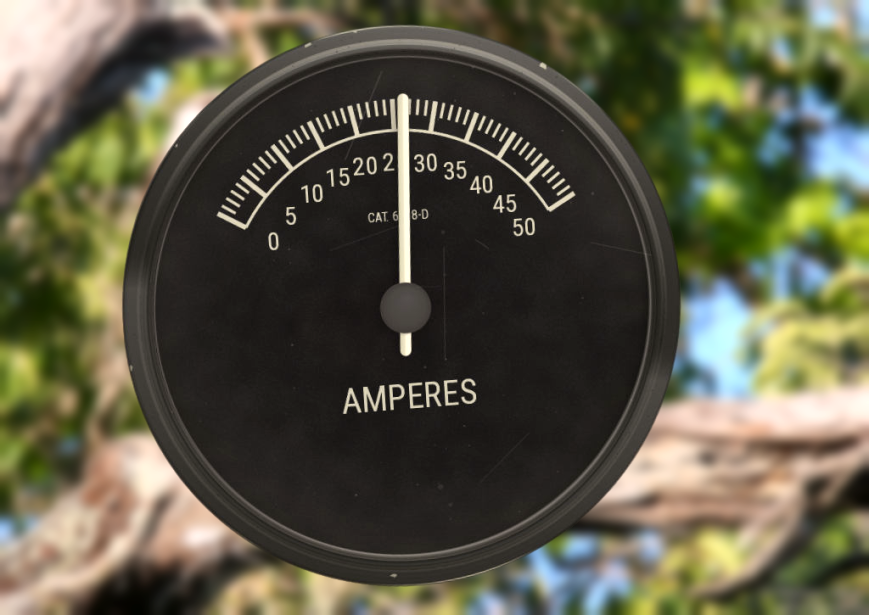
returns 26,A
